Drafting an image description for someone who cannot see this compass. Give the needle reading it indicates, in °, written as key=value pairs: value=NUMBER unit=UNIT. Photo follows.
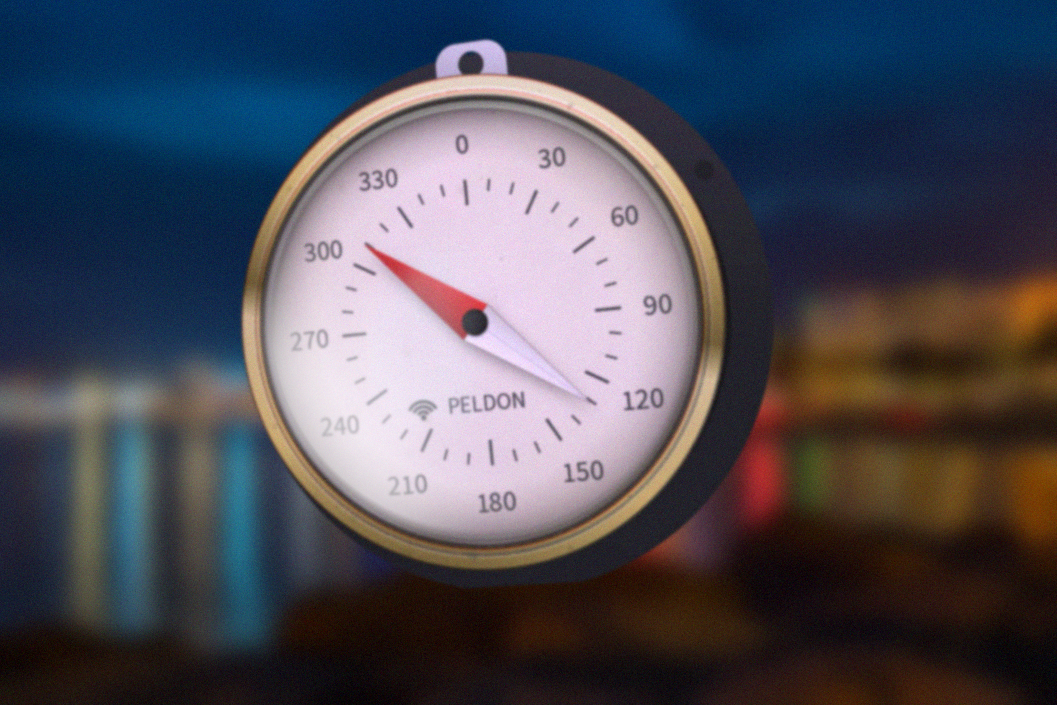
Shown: value=310 unit=°
